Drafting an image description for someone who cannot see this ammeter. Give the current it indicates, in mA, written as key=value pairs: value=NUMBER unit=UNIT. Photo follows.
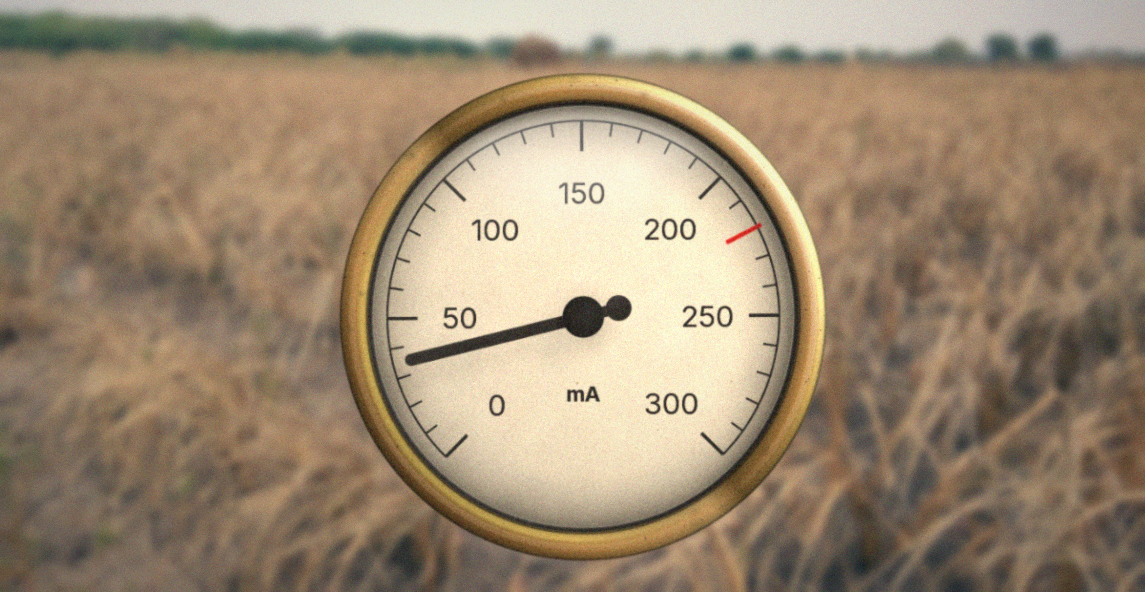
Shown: value=35 unit=mA
